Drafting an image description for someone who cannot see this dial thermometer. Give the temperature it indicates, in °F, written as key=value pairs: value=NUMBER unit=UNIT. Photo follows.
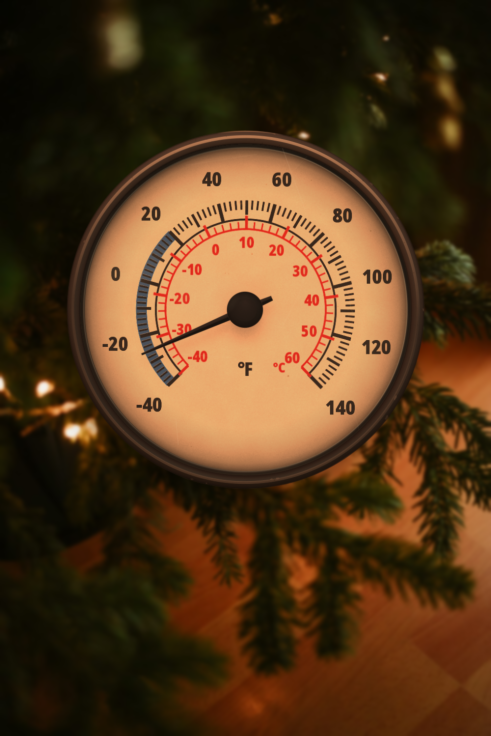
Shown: value=-26 unit=°F
